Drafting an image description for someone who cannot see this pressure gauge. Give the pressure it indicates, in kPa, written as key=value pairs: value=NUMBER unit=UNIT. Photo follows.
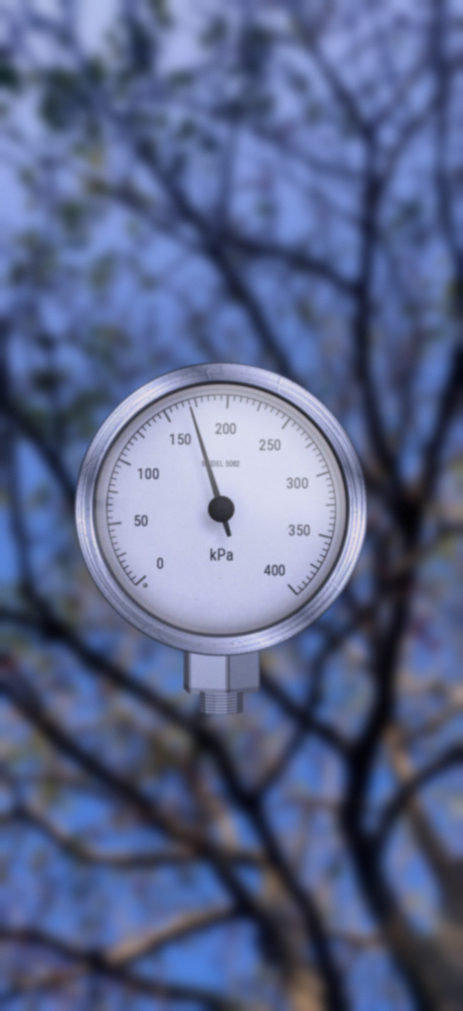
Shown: value=170 unit=kPa
